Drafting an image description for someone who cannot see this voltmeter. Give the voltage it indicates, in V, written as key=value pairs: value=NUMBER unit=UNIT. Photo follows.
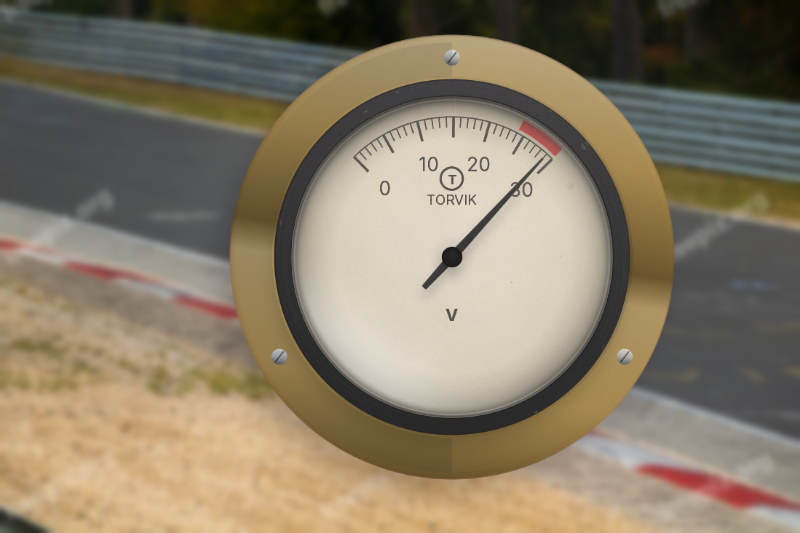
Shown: value=29 unit=V
